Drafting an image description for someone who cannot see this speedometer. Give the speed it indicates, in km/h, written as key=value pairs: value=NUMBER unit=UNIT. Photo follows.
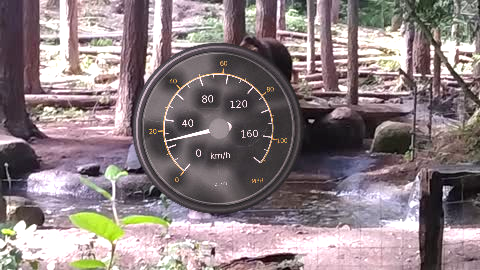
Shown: value=25 unit=km/h
